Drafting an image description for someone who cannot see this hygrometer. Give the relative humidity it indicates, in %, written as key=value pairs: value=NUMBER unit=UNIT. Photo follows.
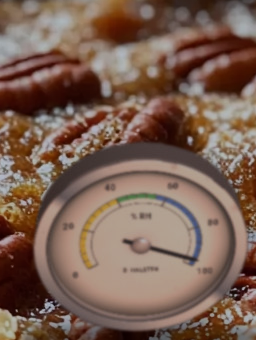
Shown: value=96 unit=%
